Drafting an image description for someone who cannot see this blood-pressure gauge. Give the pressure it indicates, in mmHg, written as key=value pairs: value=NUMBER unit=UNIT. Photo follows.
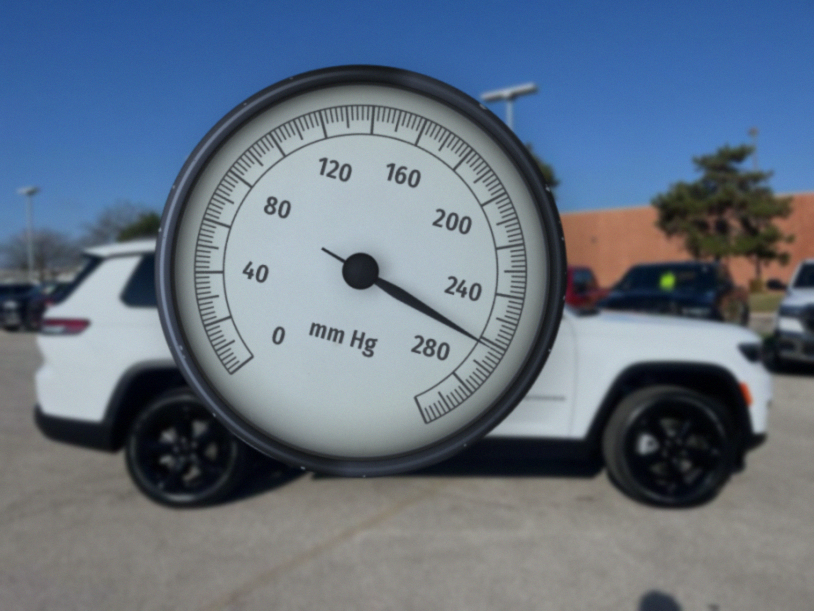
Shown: value=262 unit=mmHg
